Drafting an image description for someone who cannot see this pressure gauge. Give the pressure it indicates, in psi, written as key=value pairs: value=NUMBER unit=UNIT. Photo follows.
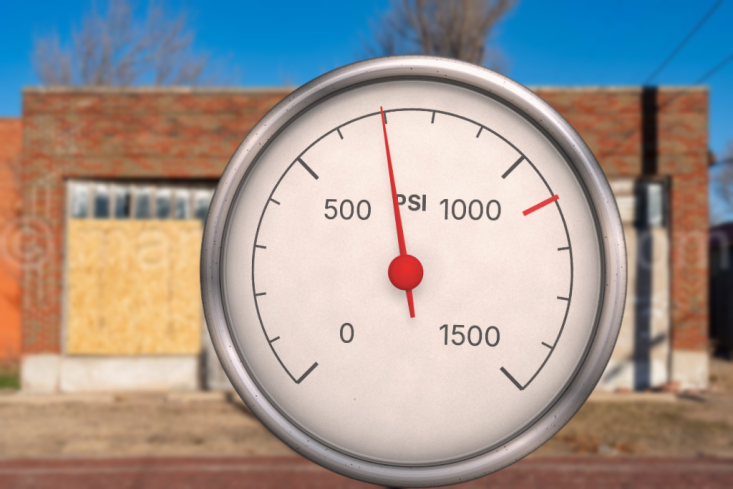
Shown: value=700 unit=psi
